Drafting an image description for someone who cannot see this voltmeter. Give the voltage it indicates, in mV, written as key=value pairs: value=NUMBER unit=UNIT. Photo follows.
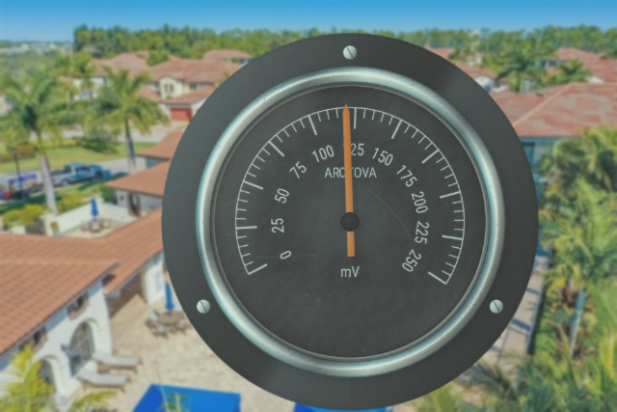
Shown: value=120 unit=mV
